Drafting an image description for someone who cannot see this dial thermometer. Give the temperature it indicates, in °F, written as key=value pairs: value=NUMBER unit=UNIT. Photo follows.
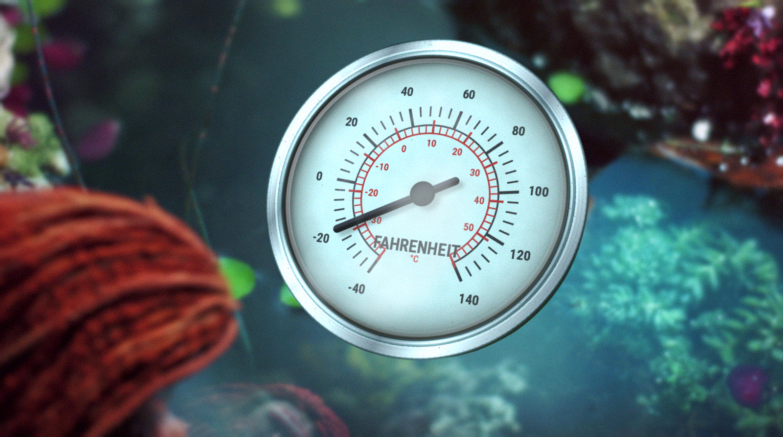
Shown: value=-20 unit=°F
